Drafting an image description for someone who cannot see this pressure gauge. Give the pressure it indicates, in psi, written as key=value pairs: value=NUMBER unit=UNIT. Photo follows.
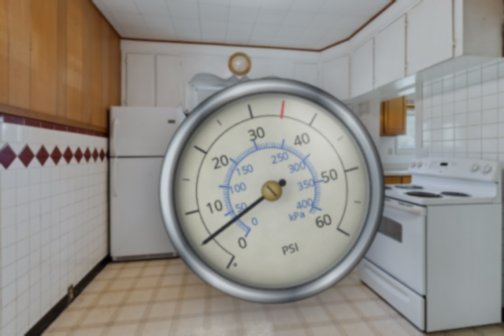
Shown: value=5 unit=psi
